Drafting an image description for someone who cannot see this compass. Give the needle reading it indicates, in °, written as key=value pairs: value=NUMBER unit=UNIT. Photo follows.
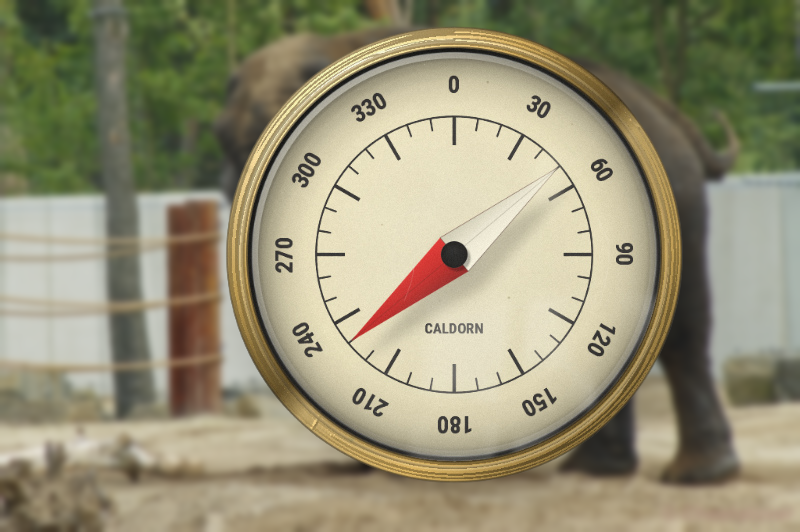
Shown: value=230 unit=°
